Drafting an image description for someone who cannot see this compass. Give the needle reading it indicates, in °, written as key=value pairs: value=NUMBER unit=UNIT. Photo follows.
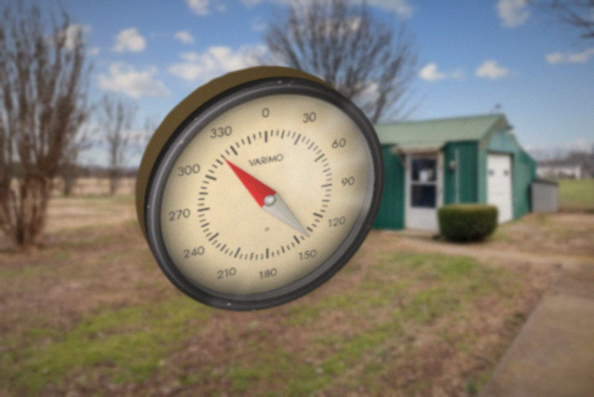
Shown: value=320 unit=°
